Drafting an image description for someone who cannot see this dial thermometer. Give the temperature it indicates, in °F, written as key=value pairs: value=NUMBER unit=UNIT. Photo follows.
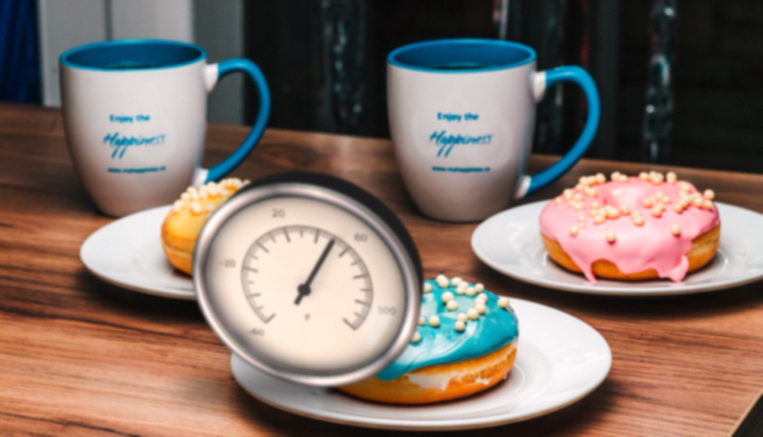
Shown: value=50 unit=°F
